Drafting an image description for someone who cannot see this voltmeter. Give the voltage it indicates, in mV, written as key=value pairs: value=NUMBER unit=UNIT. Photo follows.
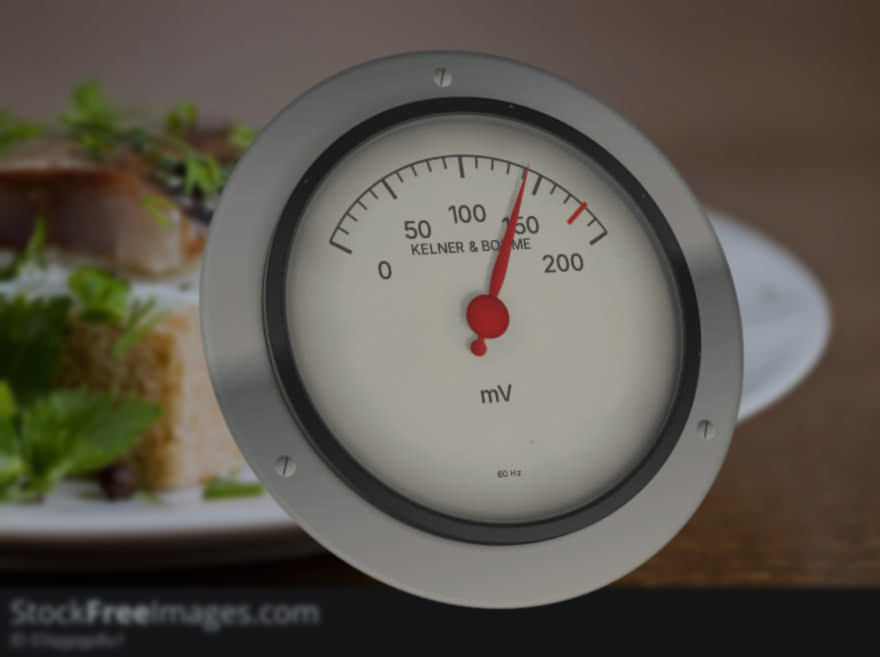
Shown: value=140 unit=mV
